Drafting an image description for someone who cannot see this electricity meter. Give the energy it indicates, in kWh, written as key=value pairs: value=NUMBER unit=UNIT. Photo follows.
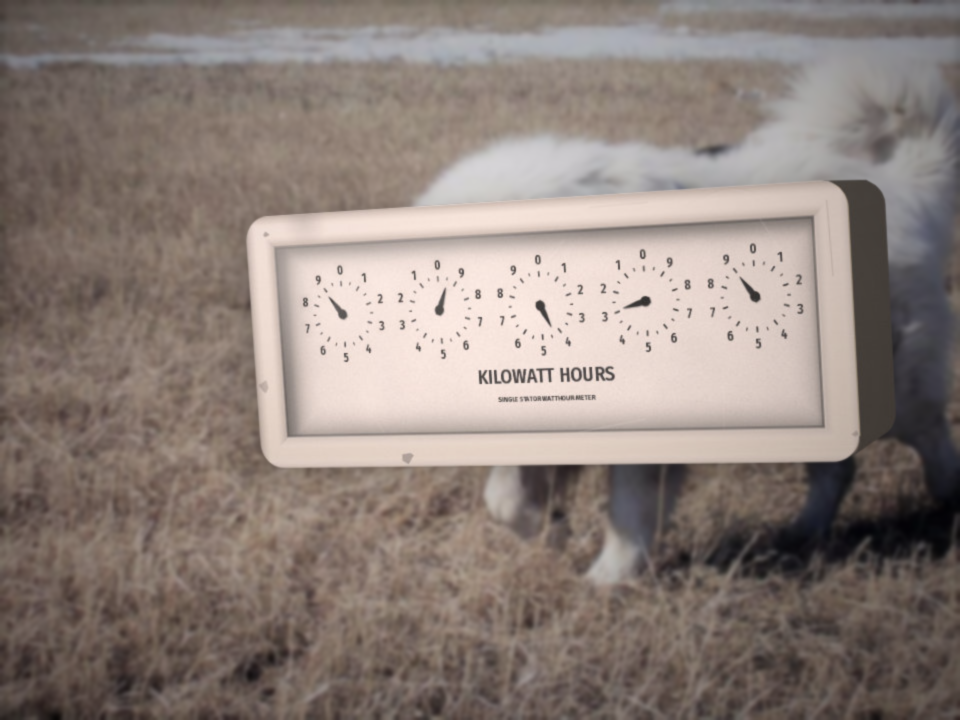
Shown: value=89429 unit=kWh
